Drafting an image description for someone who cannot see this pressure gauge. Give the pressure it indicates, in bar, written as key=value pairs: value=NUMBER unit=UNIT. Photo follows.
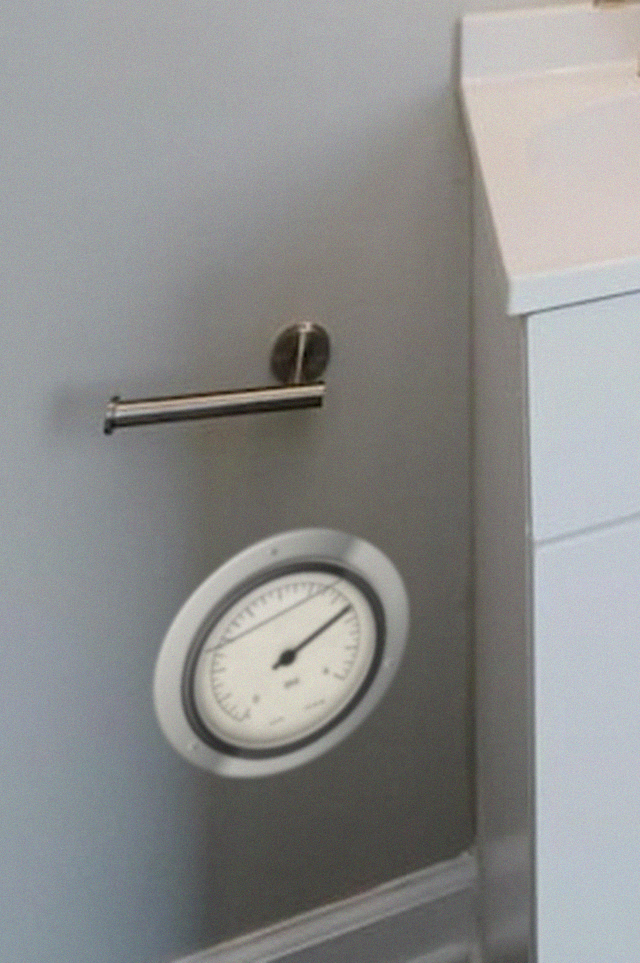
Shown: value=3 unit=bar
